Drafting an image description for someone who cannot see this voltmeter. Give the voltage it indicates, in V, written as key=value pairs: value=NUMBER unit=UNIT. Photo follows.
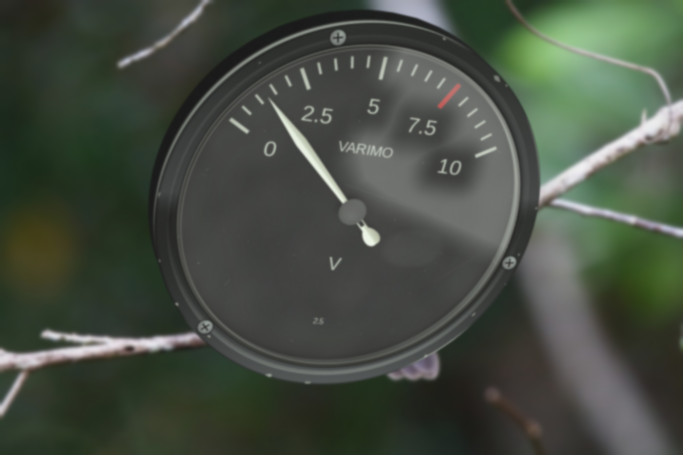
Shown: value=1.25 unit=V
